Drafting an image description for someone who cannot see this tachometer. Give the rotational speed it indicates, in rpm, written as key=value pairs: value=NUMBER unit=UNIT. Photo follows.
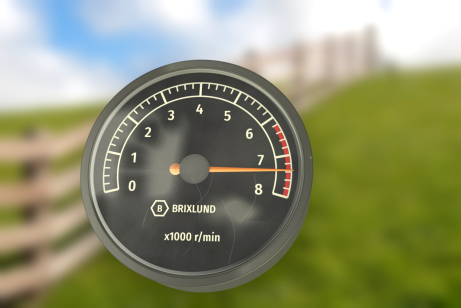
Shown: value=7400 unit=rpm
